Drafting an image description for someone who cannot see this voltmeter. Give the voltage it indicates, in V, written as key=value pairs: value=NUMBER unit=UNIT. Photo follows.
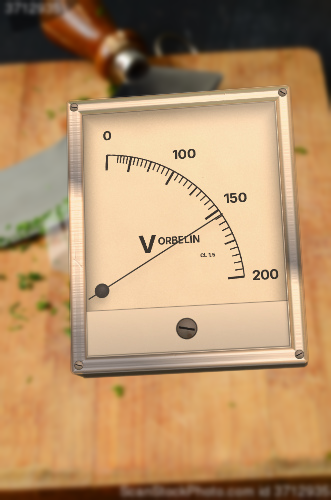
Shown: value=155 unit=V
